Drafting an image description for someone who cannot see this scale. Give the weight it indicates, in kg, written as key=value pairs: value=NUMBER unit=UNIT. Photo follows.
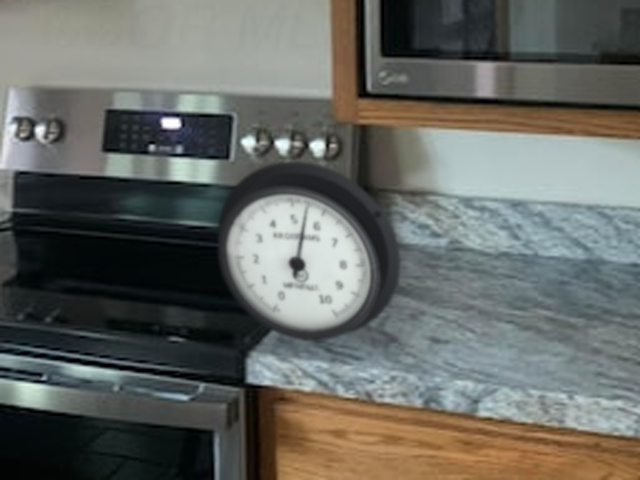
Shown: value=5.5 unit=kg
